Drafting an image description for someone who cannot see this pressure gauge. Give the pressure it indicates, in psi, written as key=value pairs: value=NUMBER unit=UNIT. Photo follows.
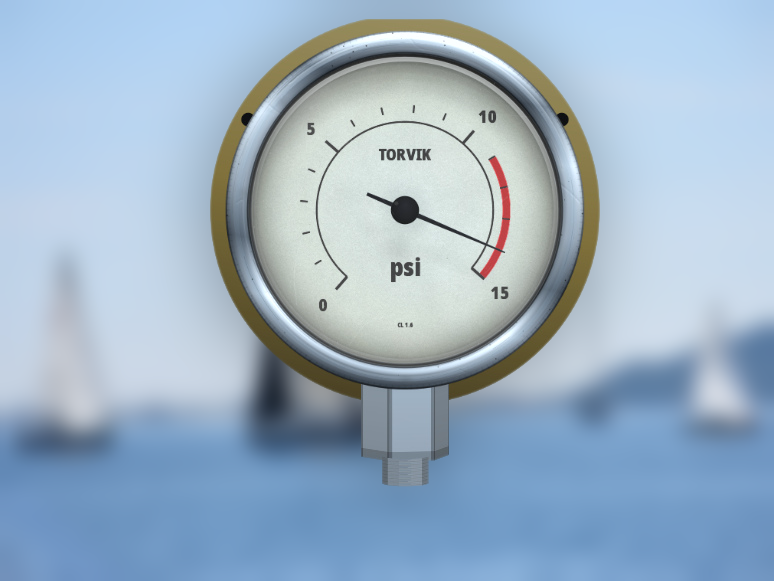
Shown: value=14 unit=psi
